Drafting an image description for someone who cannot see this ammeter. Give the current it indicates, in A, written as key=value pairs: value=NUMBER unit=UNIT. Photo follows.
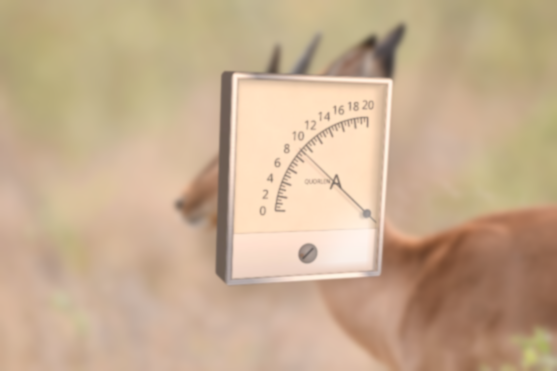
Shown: value=9 unit=A
